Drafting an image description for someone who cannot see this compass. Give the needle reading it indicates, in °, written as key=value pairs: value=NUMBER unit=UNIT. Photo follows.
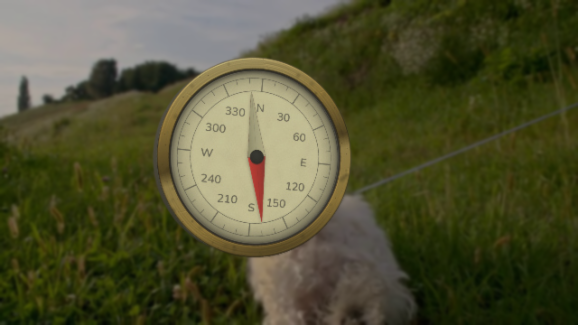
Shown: value=170 unit=°
